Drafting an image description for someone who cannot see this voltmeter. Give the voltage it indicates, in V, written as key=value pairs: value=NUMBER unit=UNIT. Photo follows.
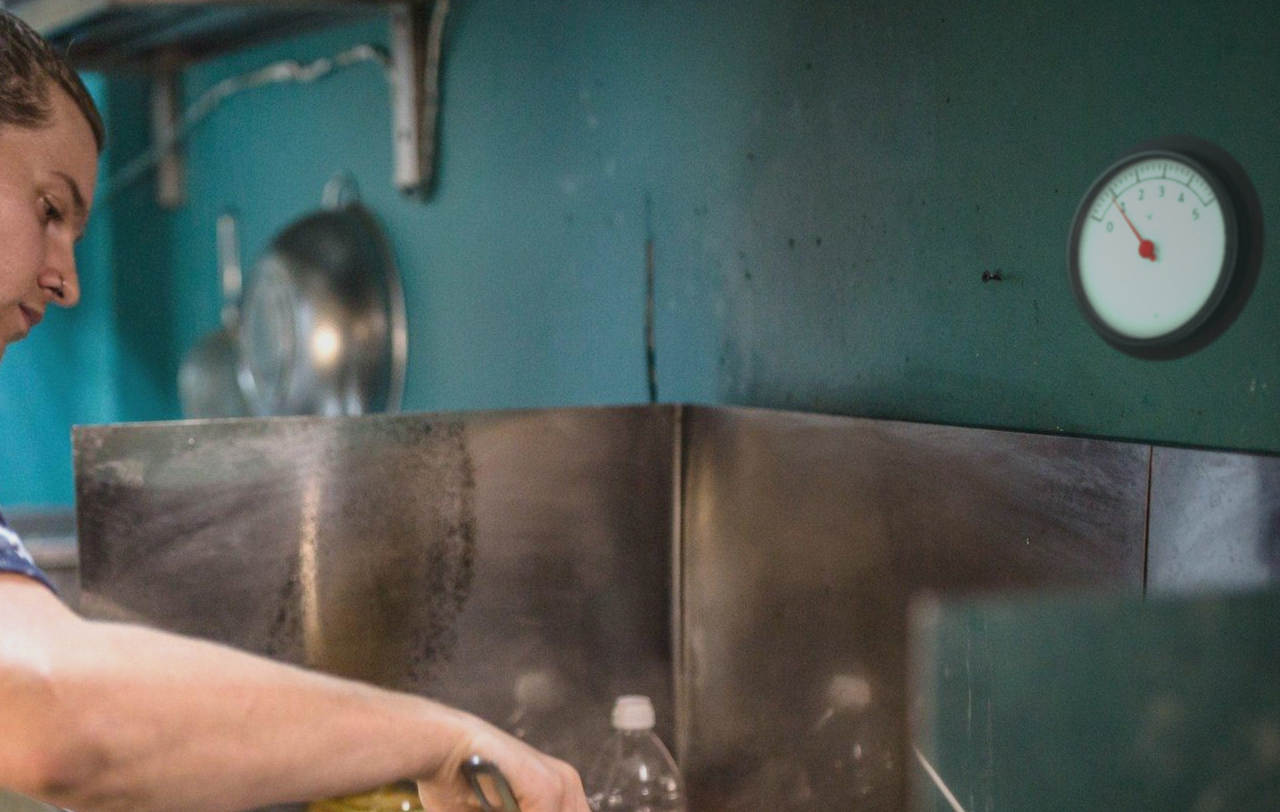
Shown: value=1 unit=V
